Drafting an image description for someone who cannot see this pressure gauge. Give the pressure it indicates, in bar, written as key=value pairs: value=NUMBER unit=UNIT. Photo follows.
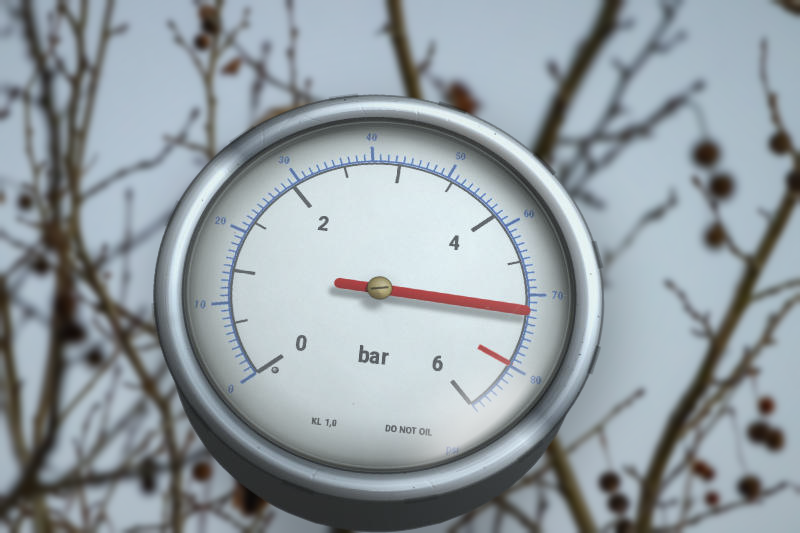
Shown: value=5 unit=bar
